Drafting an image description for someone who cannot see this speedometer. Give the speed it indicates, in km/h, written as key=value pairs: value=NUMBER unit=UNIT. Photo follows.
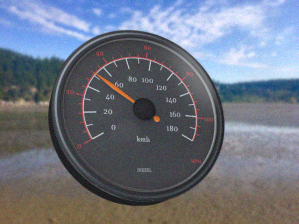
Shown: value=50 unit=km/h
